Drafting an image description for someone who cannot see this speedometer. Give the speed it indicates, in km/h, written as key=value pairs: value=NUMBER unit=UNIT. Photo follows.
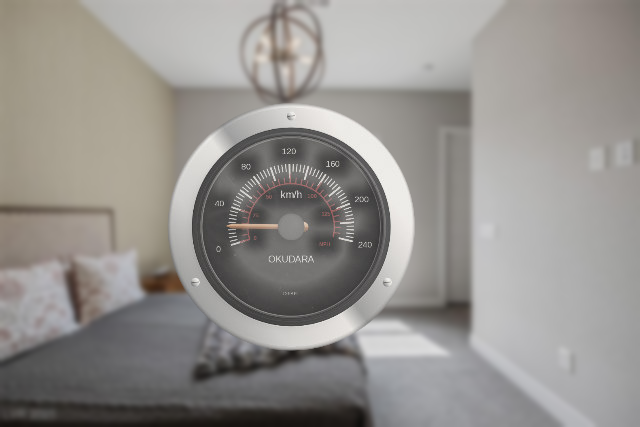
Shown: value=20 unit=km/h
